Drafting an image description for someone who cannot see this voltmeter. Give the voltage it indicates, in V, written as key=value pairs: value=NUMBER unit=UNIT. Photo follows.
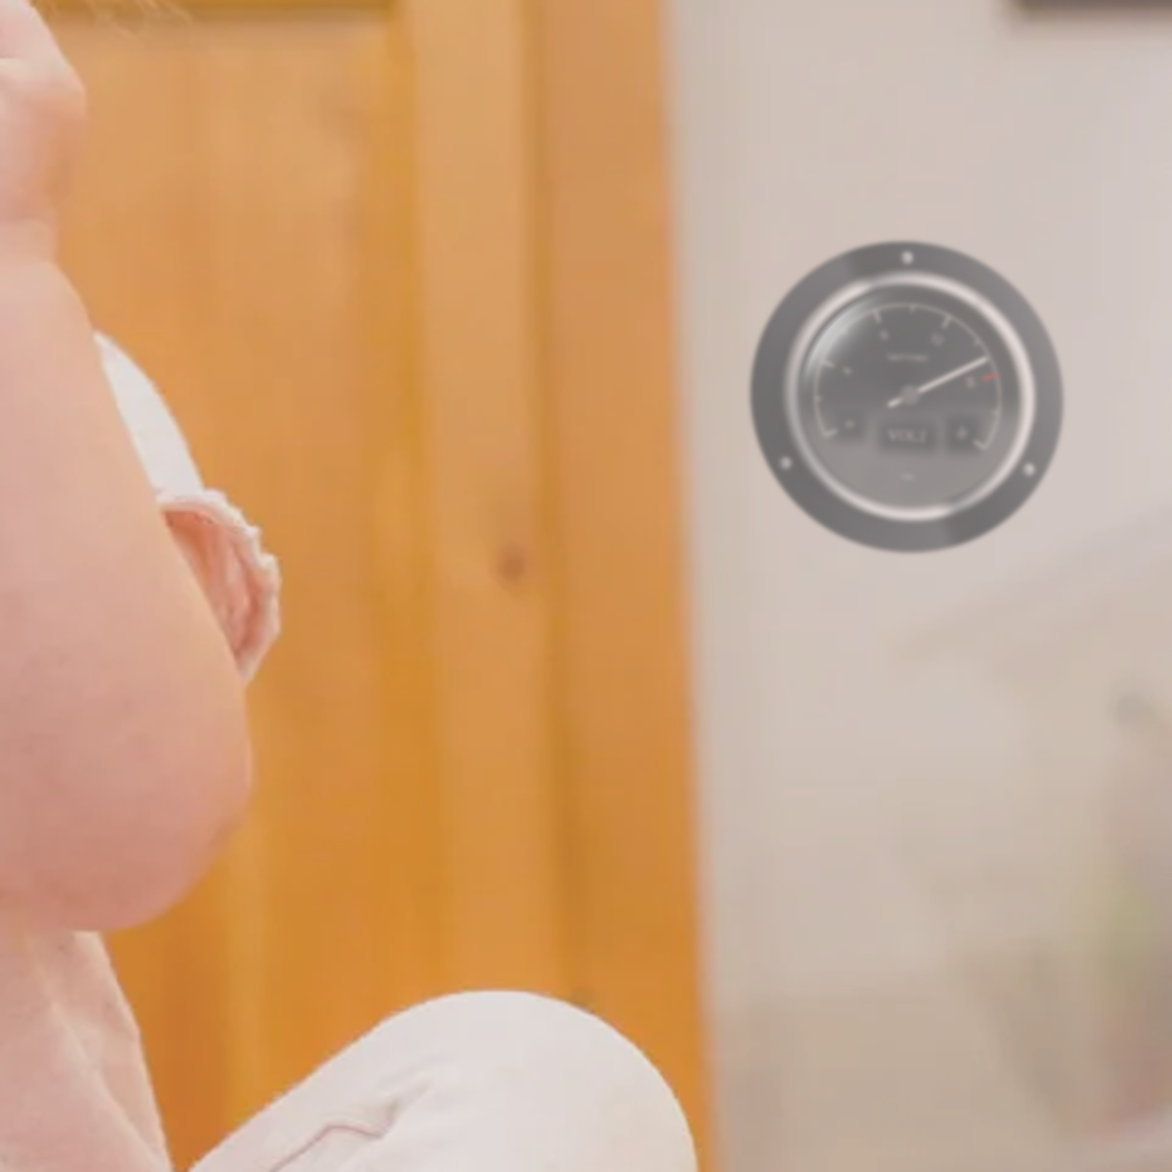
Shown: value=15 unit=V
